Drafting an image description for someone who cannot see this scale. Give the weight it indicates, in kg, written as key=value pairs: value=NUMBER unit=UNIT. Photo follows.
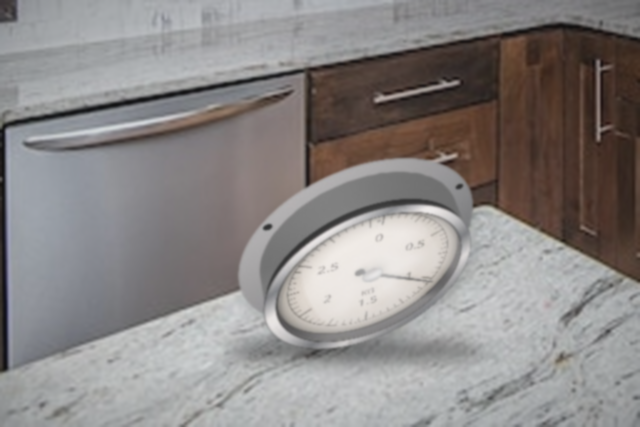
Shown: value=1 unit=kg
